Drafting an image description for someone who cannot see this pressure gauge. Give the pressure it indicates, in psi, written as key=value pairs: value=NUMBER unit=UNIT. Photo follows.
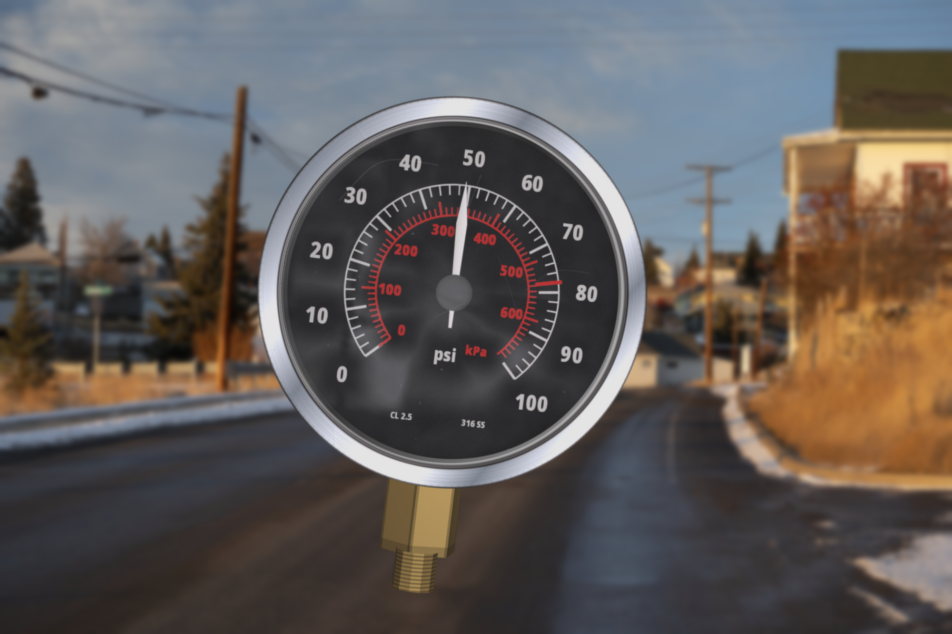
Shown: value=49 unit=psi
